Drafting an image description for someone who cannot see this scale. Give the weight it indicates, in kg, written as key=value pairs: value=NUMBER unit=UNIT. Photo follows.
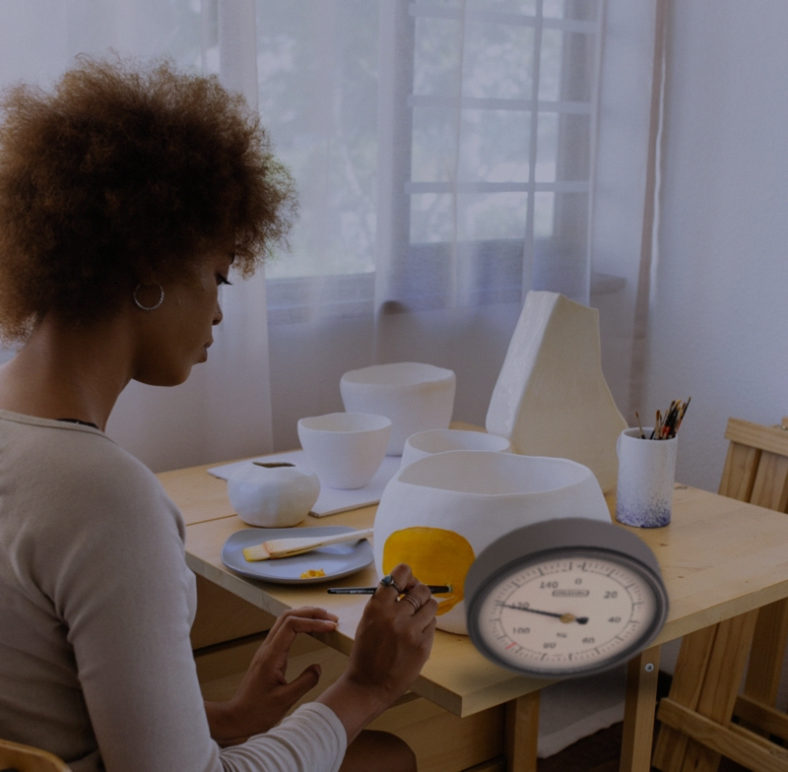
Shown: value=120 unit=kg
